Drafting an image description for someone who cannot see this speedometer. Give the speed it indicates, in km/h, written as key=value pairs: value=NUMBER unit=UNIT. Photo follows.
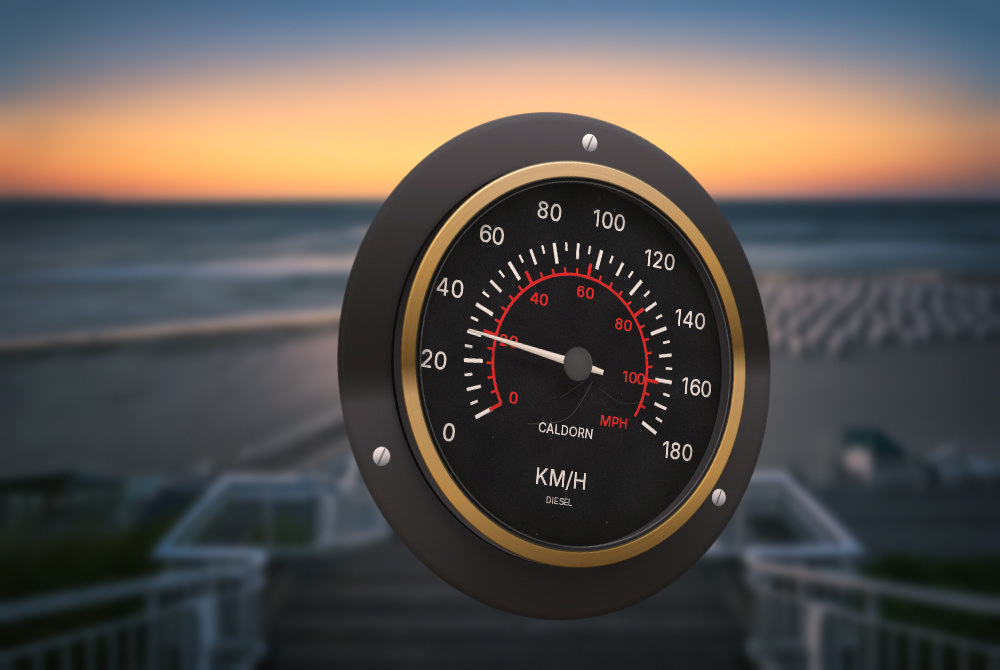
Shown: value=30 unit=km/h
